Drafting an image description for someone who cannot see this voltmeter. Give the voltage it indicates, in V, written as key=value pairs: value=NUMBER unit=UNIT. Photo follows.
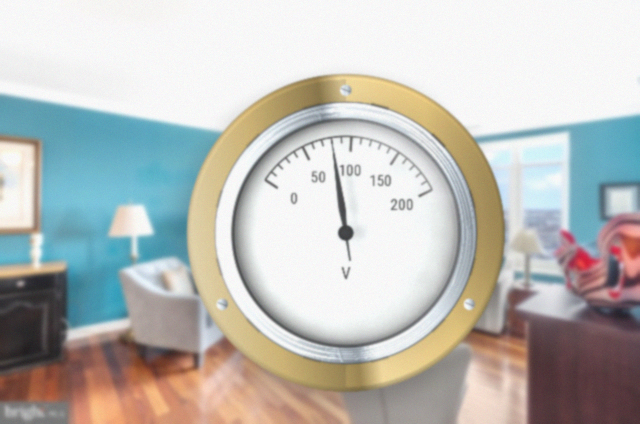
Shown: value=80 unit=V
